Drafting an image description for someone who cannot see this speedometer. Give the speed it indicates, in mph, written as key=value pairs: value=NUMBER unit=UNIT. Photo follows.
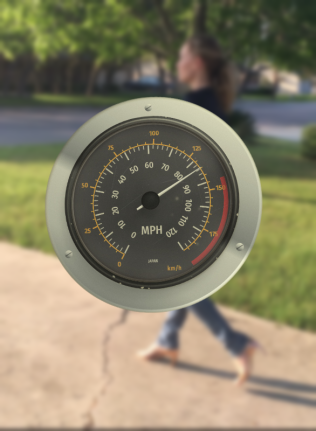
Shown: value=84 unit=mph
